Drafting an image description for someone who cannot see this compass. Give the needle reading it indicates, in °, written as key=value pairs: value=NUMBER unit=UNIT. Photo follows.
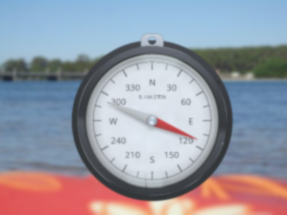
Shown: value=112.5 unit=°
